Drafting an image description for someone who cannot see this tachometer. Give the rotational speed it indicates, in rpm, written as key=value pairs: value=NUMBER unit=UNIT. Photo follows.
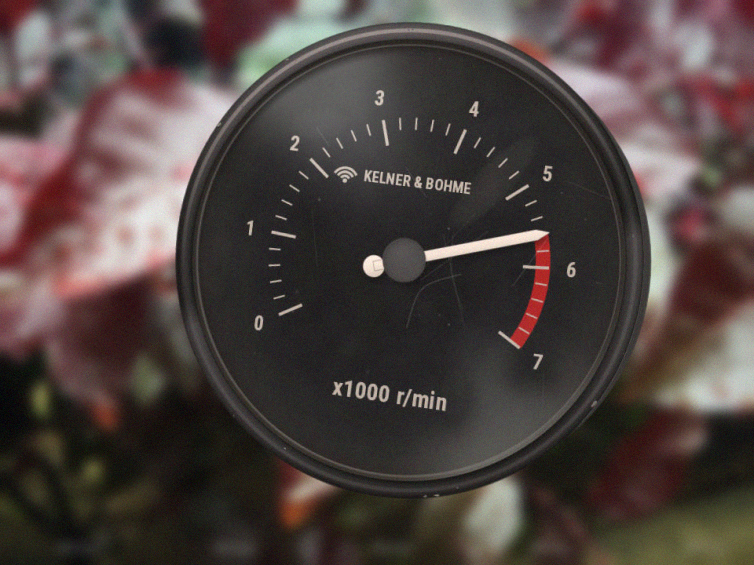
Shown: value=5600 unit=rpm
